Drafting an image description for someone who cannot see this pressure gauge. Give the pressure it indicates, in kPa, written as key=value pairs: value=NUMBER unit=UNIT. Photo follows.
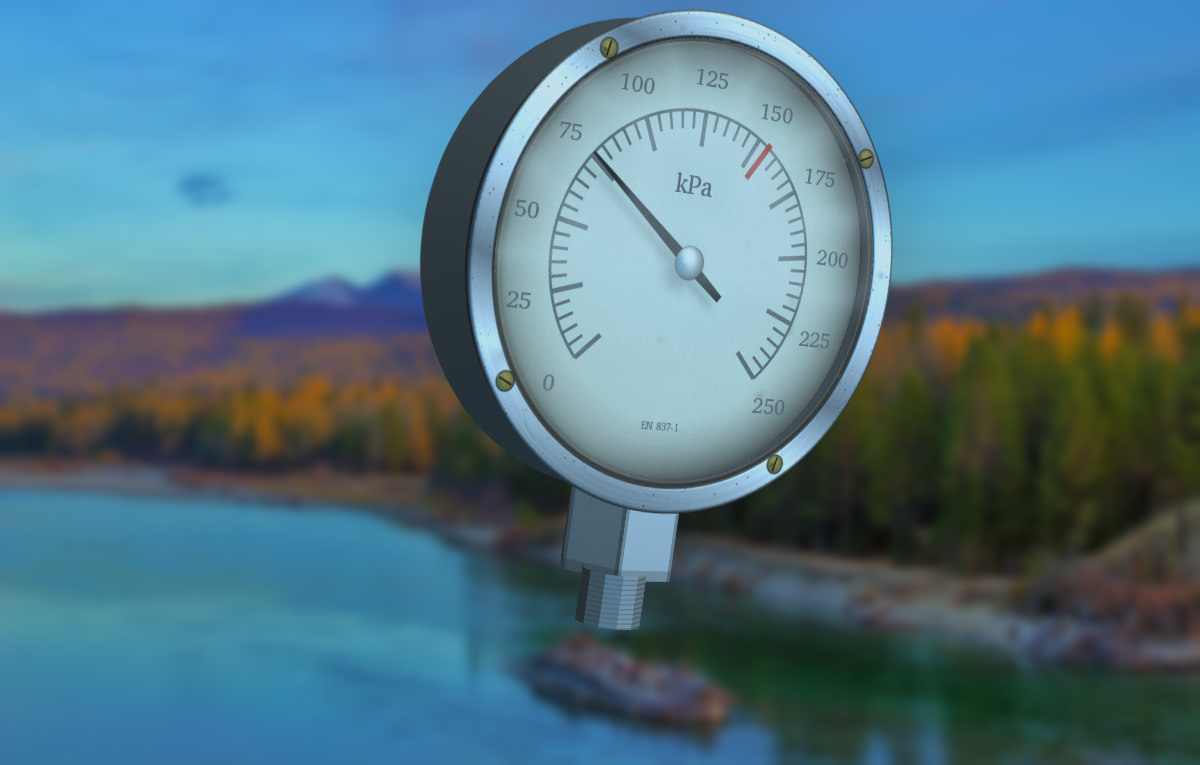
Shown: value=75 unit=kPa
